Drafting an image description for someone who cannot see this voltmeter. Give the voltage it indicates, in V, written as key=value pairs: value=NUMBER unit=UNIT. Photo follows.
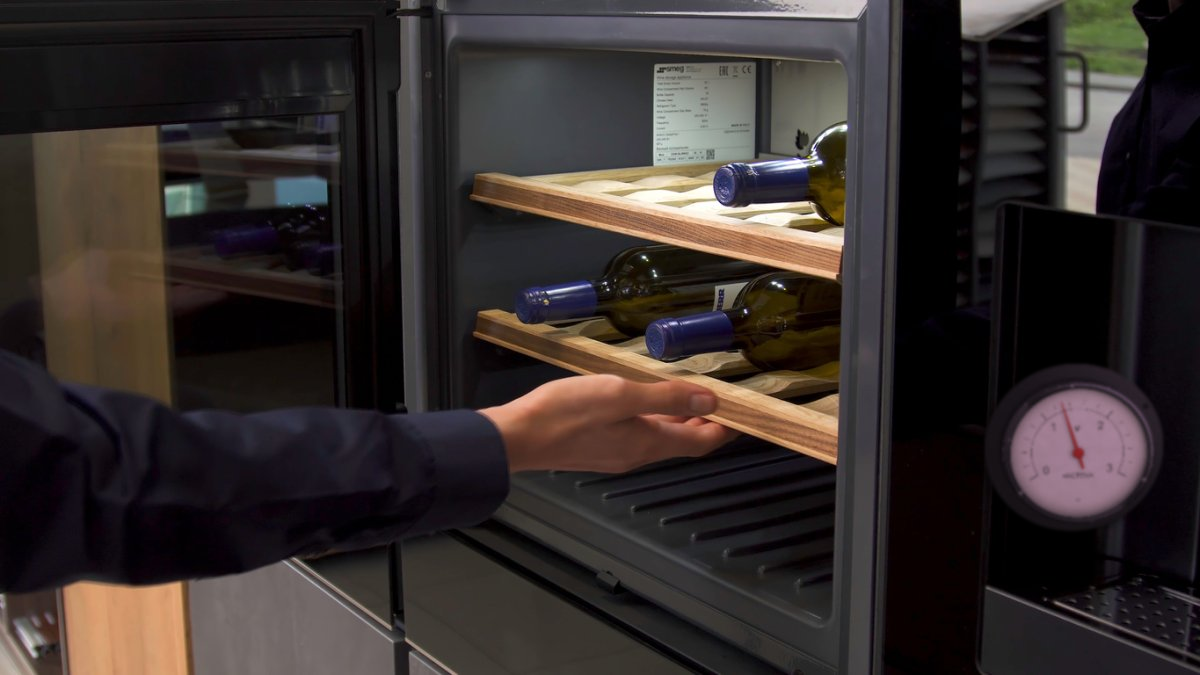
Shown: value=1.3 unit=V
